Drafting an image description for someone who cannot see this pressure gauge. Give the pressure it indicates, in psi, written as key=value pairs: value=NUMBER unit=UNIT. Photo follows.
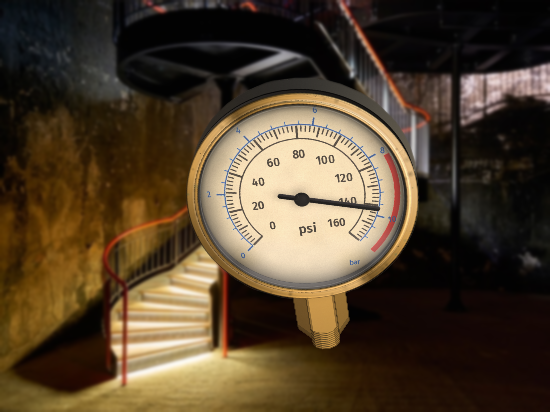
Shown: value=140 unit=psi
